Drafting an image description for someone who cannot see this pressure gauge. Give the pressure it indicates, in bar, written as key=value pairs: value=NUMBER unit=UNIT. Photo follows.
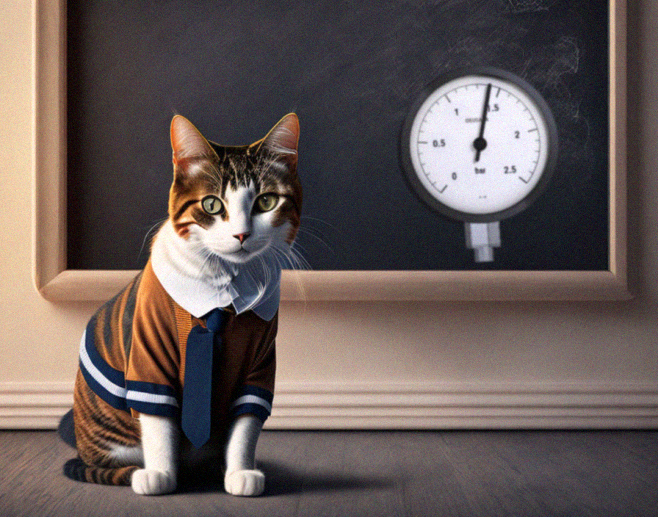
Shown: value=1.4 unit=bar
